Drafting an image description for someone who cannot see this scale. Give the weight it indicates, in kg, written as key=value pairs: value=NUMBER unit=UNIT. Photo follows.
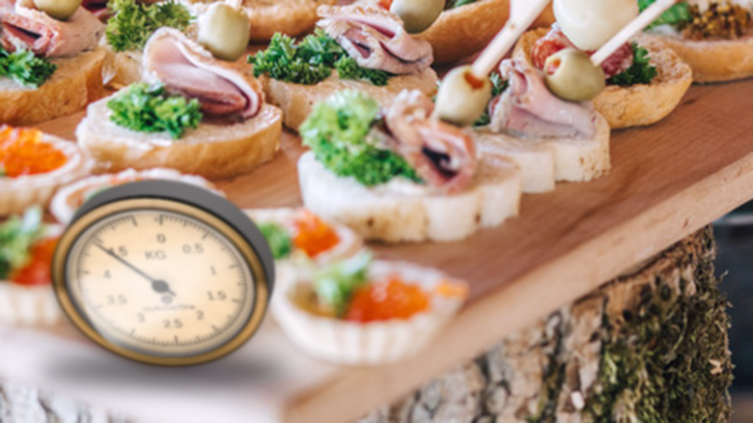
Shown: value=4.5 unit=kg
